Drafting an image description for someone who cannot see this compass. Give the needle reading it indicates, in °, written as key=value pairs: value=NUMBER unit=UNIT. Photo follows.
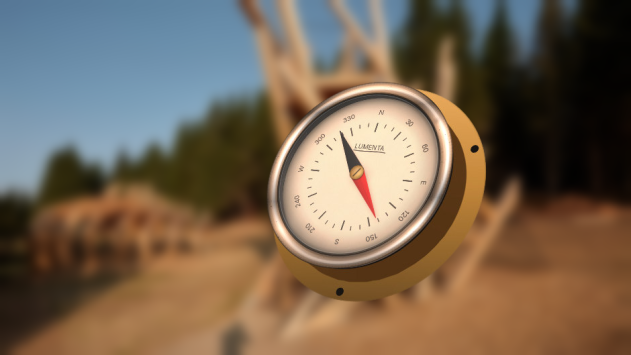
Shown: value=140 unit=°
